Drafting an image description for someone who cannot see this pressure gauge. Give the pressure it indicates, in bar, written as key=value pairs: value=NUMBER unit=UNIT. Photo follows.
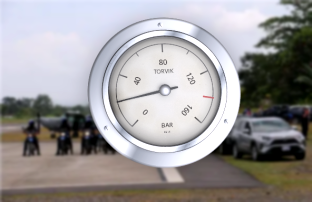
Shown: value=20 unit=bar
